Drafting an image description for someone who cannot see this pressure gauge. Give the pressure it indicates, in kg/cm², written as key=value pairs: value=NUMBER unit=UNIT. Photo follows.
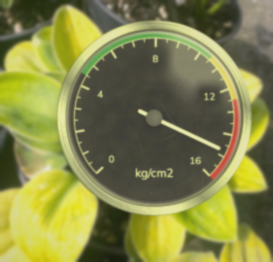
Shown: value=14.75 unit=kg/cm²
